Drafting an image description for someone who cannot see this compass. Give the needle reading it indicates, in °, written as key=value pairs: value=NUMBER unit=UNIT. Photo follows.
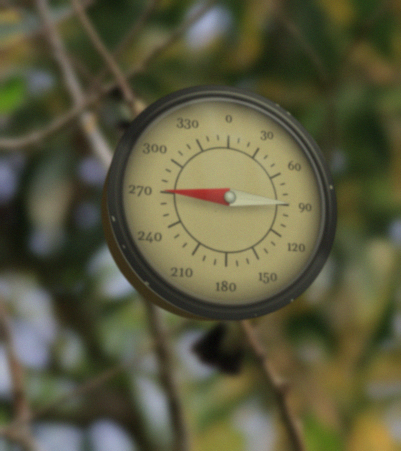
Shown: value=270 unit=°
